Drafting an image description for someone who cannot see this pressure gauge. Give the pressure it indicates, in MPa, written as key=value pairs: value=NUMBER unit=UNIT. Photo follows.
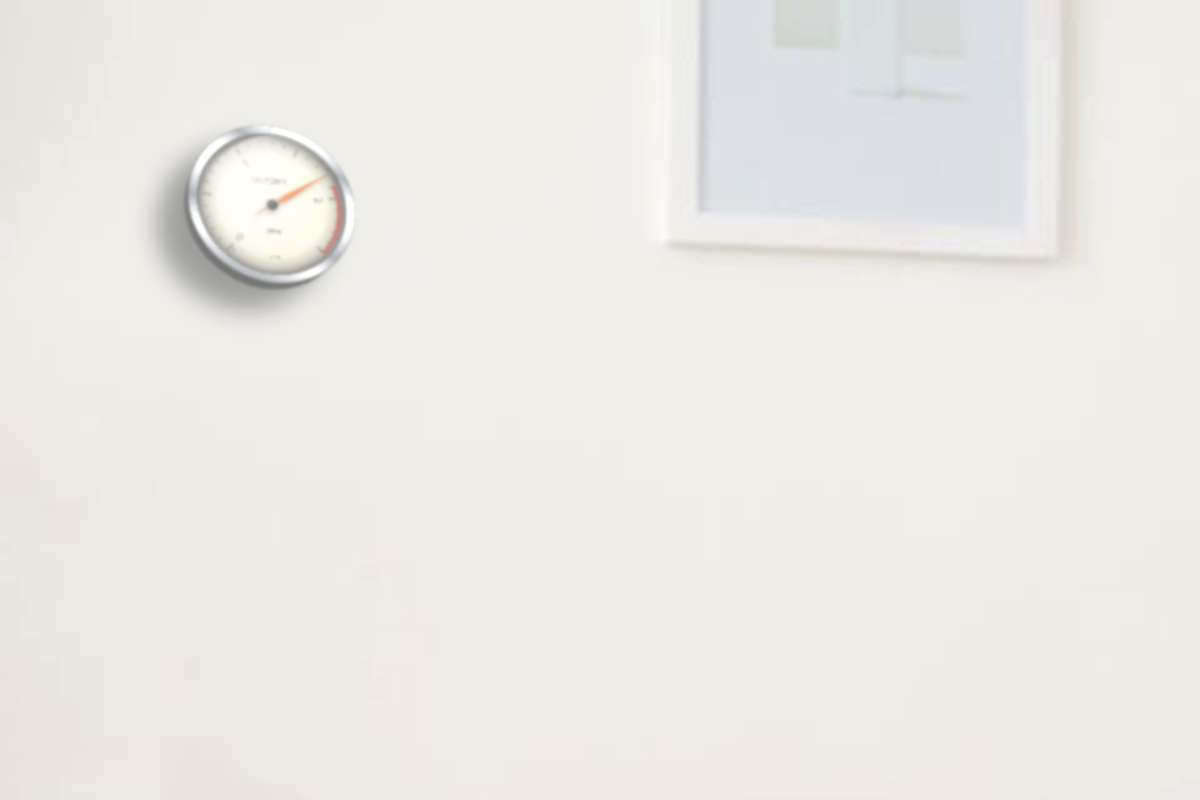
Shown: value=1.8 unit=MPa
